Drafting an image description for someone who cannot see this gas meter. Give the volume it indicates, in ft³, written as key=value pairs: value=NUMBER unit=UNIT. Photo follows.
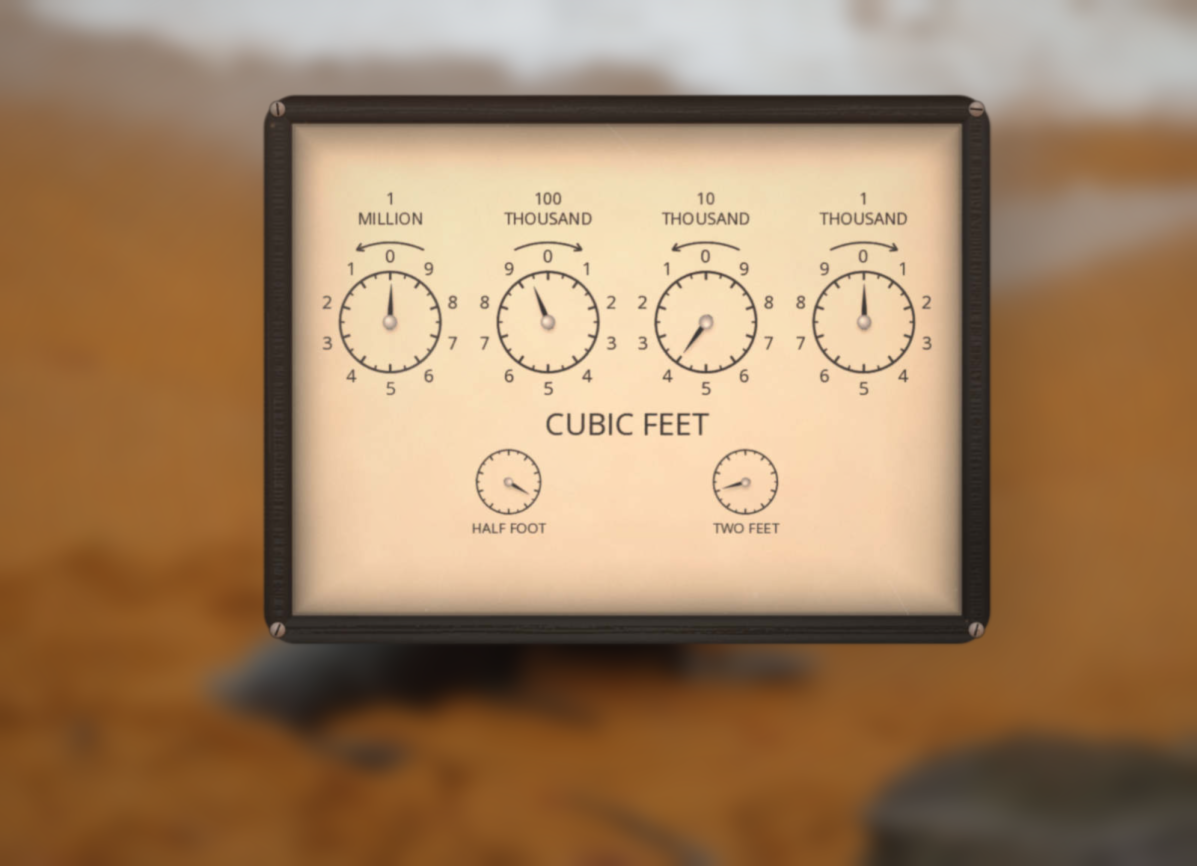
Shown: value=994000 unit=ft³
